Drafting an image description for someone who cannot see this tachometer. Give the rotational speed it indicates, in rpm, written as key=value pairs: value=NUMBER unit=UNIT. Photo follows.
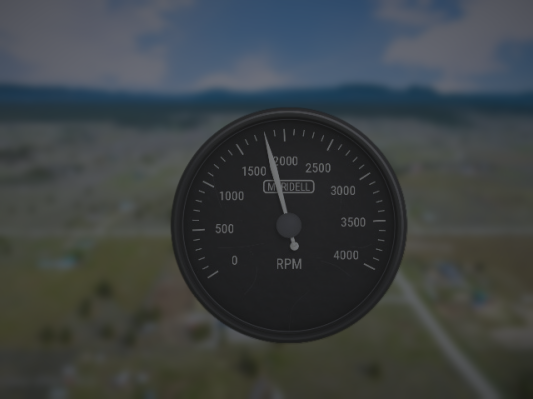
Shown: value=1800 unit=rpm
